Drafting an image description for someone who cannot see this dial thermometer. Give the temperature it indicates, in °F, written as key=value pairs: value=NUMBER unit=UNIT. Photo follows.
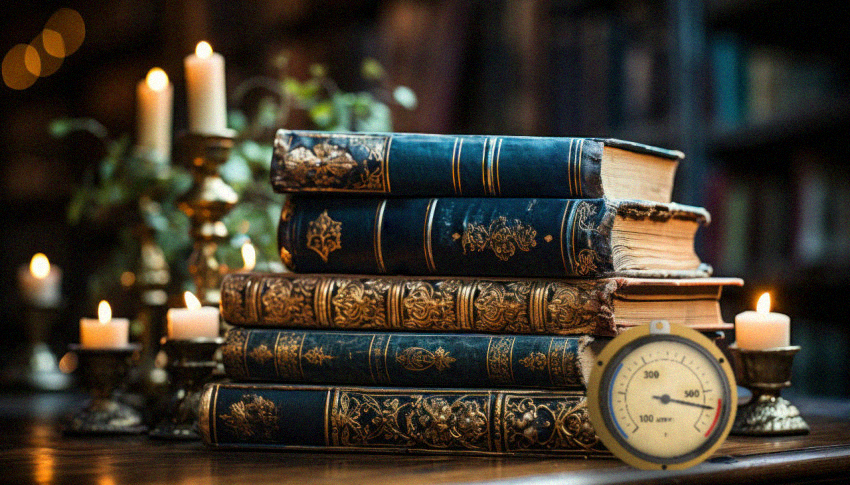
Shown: value=540 unit=°F
